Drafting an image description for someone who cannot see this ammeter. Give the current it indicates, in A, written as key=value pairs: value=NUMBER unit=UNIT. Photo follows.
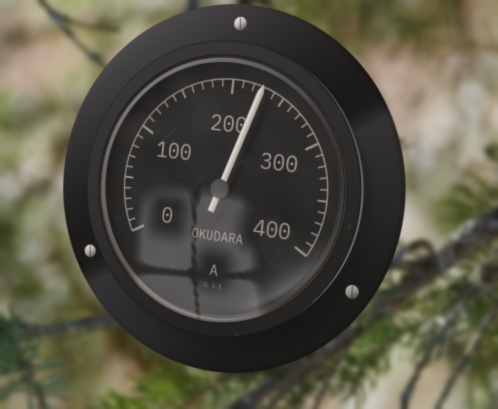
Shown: value=230 unit=A
